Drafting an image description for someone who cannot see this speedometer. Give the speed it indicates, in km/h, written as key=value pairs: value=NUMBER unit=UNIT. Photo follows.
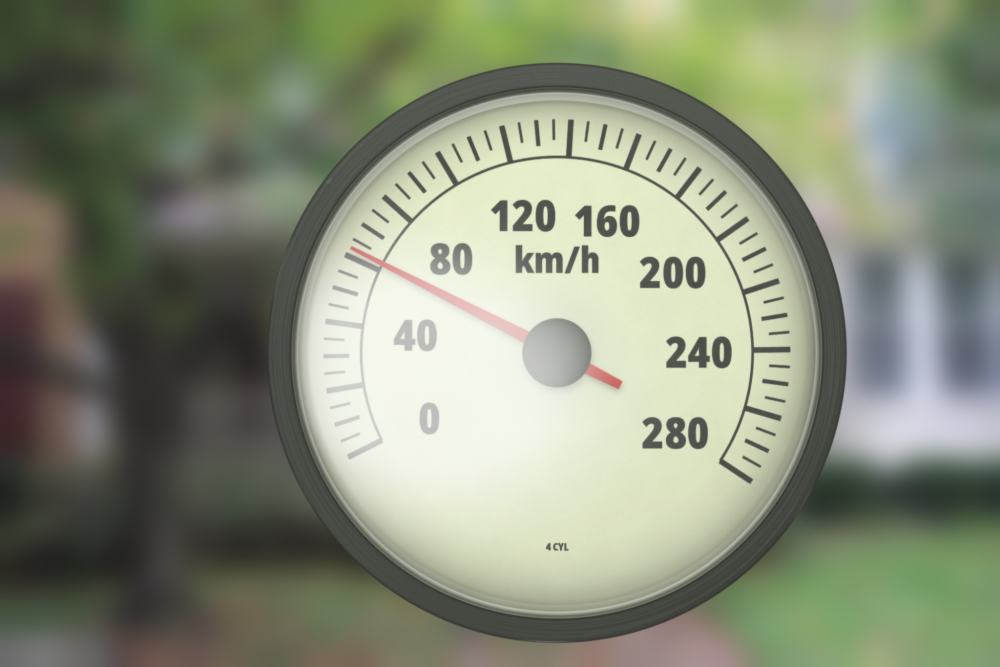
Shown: value=62.5 unit=km/h
